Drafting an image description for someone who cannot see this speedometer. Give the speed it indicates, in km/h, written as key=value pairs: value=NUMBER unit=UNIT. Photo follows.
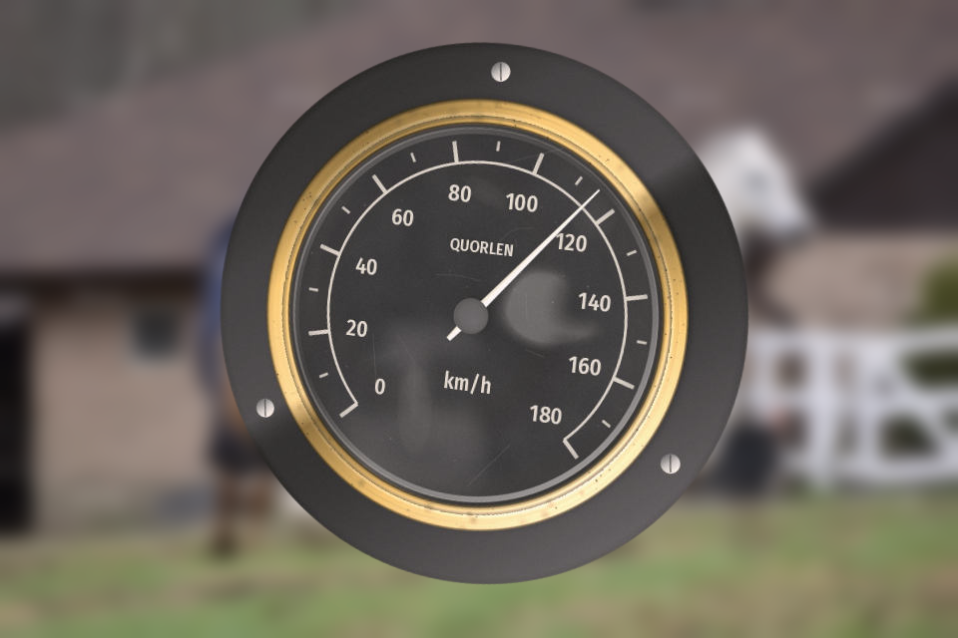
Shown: value=115 unit=km/h
